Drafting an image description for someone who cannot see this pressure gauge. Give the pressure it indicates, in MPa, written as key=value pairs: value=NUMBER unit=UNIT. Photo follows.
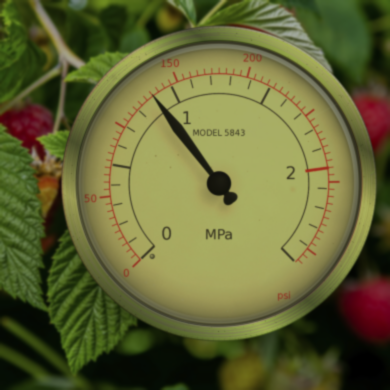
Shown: value=0.9 unit=MPa
